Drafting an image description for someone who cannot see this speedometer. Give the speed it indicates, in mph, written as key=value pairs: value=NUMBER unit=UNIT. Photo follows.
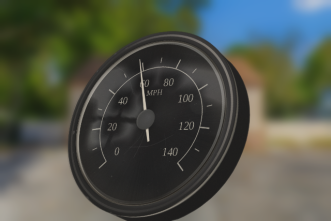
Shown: value=60 unit=mph
